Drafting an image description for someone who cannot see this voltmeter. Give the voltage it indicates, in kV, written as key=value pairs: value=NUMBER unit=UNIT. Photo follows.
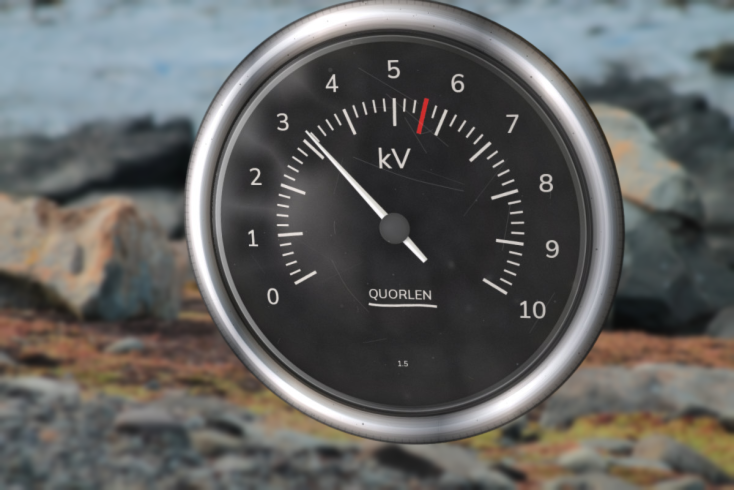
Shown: value=3.2 unit=kV
